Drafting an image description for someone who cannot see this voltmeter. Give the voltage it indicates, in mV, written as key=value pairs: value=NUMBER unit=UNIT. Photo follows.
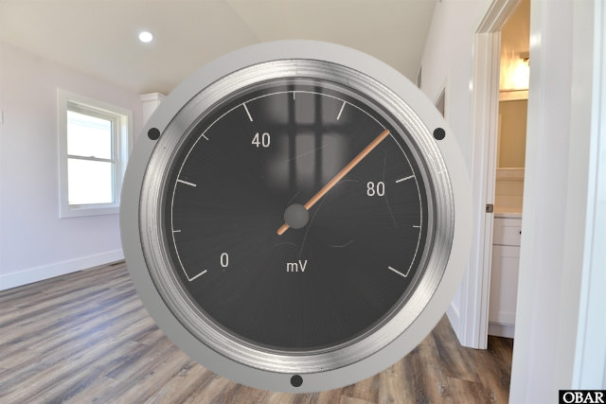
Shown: value=70 unit=mV
